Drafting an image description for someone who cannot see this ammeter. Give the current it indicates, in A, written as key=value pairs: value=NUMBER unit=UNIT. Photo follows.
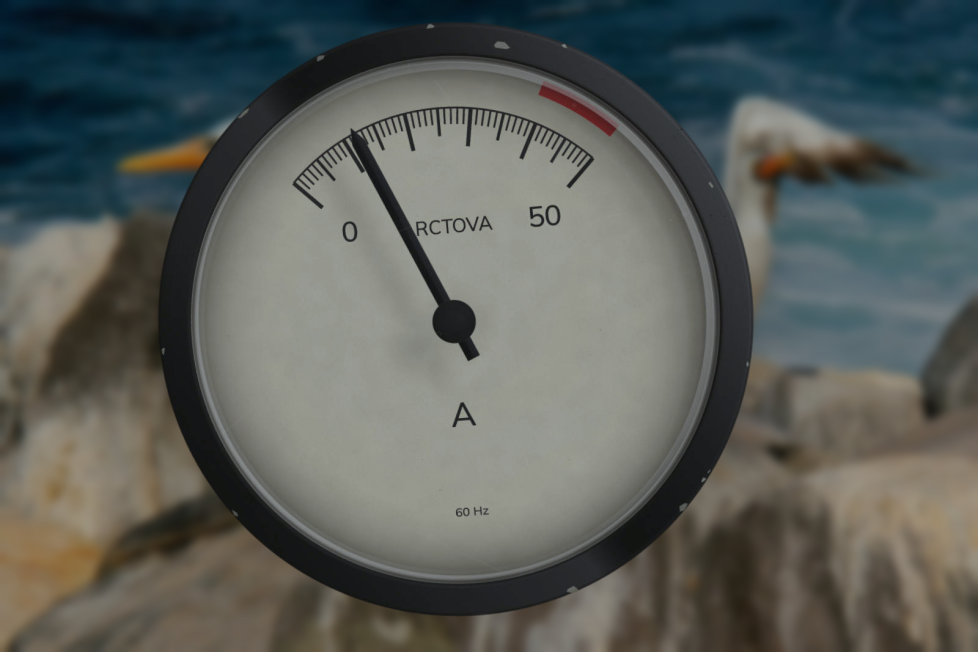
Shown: value=12 unit=A
